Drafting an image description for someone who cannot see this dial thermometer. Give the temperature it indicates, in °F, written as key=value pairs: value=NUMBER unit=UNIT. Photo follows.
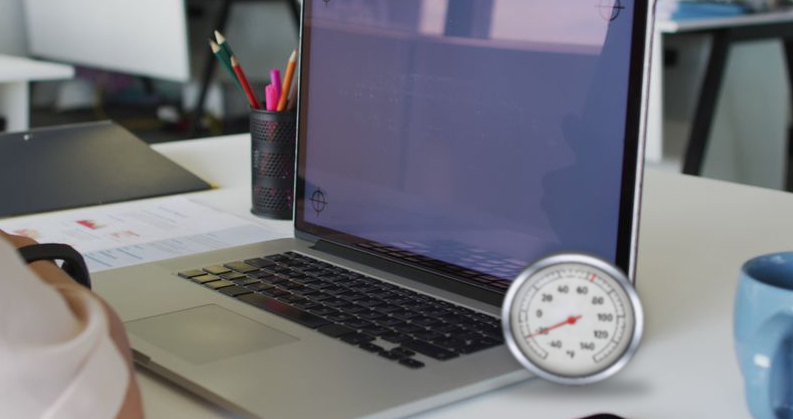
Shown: value=-20 unit=°F
